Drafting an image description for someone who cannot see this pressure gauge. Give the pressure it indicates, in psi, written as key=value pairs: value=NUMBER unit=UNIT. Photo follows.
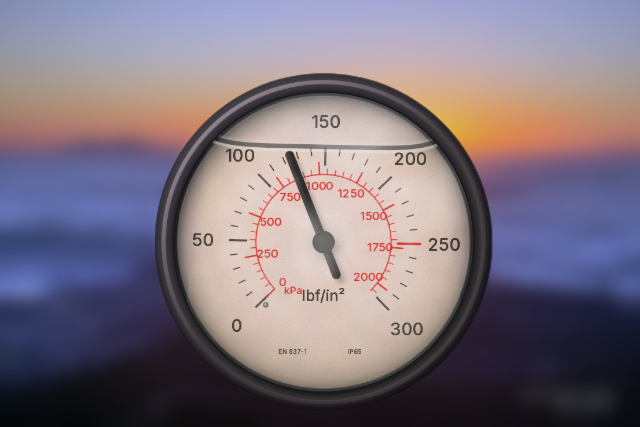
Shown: value=125 unit=psi
